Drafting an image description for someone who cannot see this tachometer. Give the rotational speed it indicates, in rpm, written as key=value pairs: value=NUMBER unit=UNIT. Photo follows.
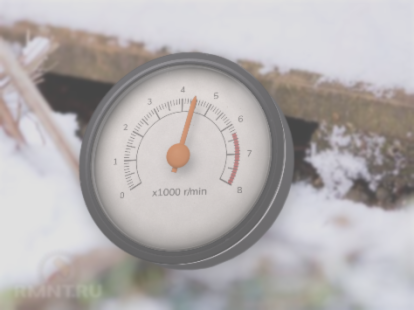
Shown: value=4500 unit=rpm
